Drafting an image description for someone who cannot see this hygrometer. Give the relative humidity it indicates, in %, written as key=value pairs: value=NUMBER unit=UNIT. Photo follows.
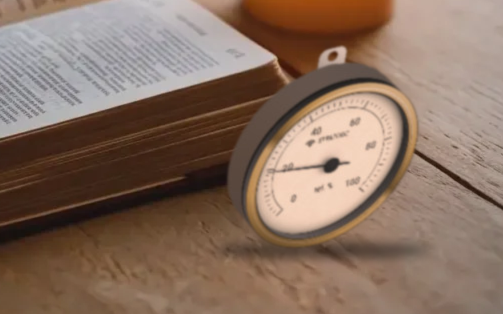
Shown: value=20 unit=%
